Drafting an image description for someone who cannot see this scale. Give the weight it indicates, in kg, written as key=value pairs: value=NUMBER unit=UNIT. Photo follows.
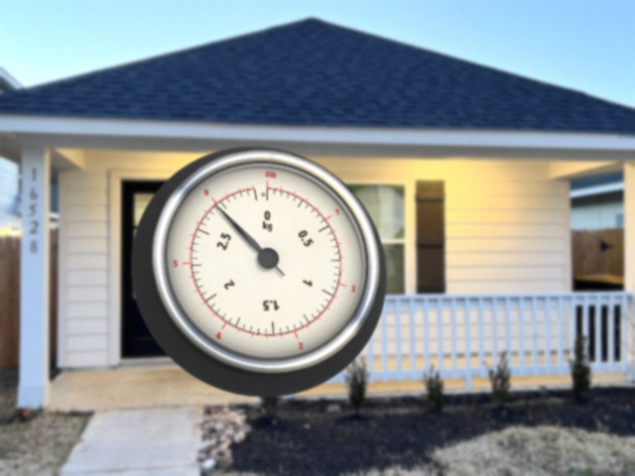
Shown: value=2.7 unit=kg
